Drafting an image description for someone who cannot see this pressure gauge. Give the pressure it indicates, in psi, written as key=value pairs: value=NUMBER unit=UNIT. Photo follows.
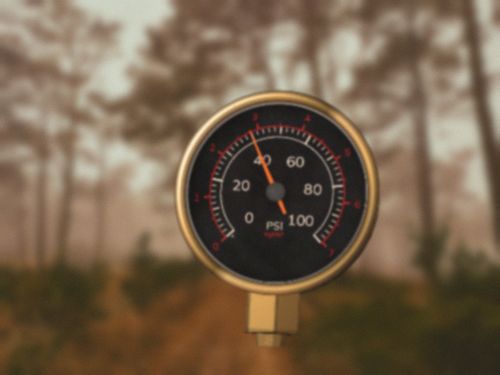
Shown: value=40 unit=psi
